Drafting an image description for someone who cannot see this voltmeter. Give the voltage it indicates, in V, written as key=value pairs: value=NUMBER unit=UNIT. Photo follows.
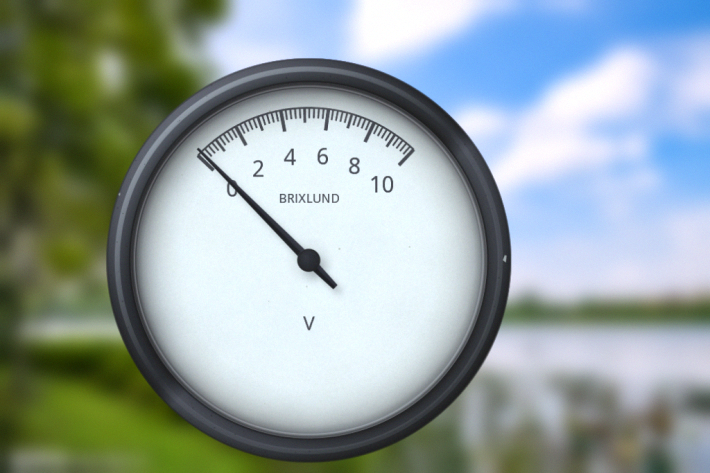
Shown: value=0.2 unit=V
